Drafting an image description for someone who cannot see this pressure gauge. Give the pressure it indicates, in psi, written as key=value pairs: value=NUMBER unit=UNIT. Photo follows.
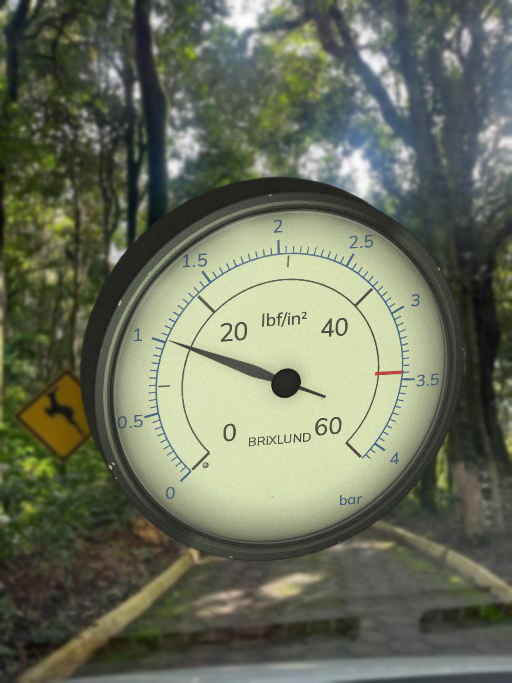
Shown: value=15 unit=psi
